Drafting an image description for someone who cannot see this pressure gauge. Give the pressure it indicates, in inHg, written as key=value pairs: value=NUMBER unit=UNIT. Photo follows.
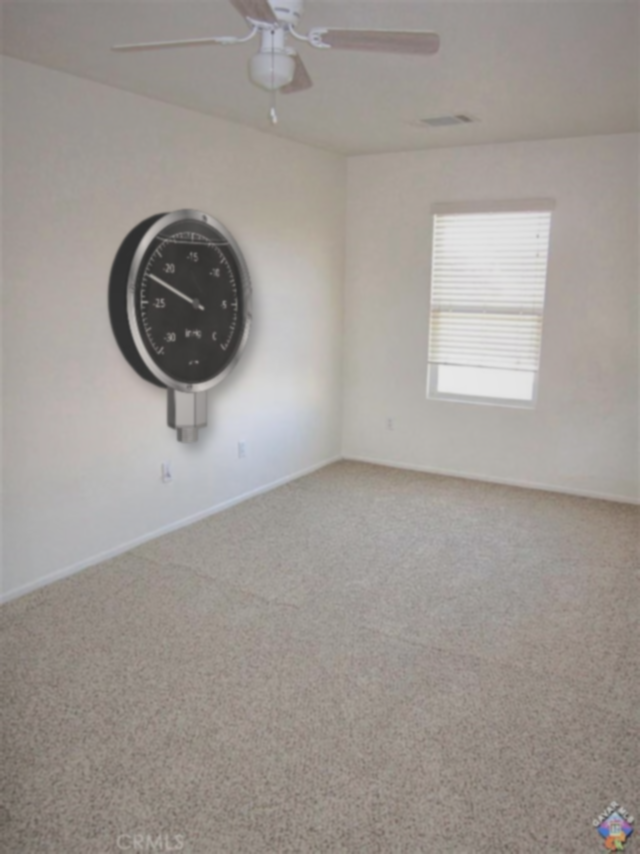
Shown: value=-22.5 unit=inHg
